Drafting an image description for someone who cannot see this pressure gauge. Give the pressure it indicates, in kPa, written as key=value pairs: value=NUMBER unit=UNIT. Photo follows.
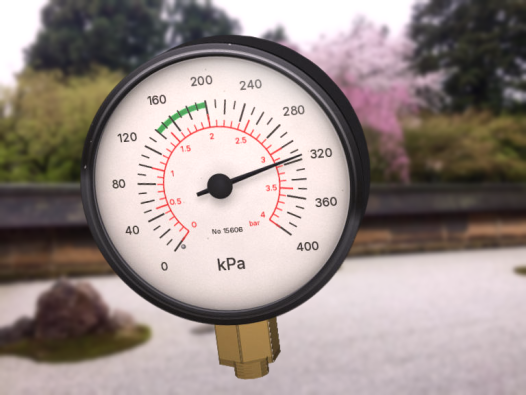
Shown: value=315 unit=kPa
